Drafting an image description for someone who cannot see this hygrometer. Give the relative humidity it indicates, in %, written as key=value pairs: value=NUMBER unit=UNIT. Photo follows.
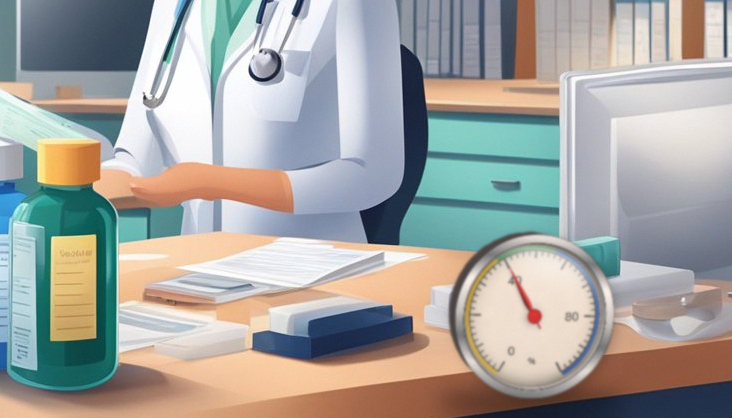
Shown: value=40 unit=%
